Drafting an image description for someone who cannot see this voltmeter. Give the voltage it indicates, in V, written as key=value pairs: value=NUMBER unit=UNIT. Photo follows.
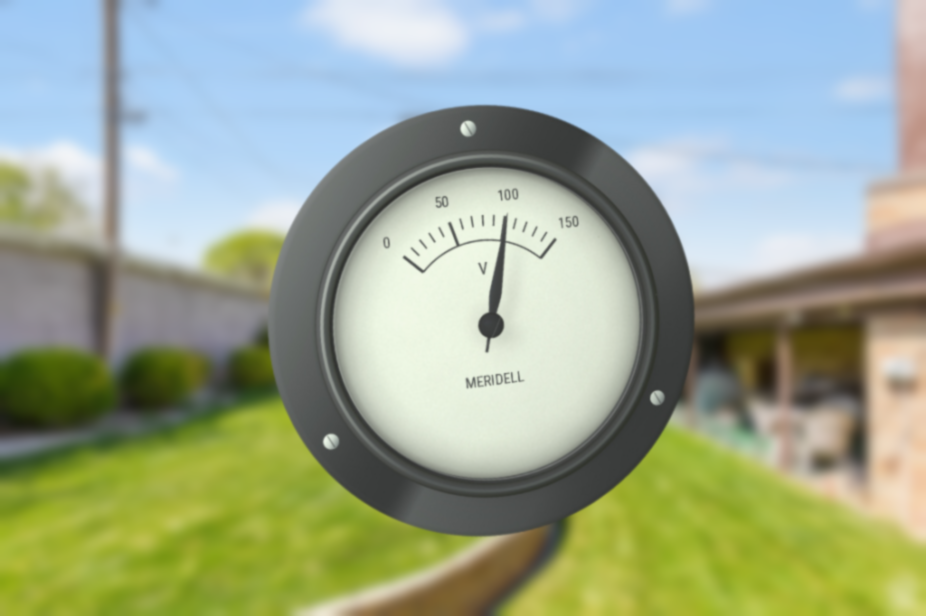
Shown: value=100 unit=V
